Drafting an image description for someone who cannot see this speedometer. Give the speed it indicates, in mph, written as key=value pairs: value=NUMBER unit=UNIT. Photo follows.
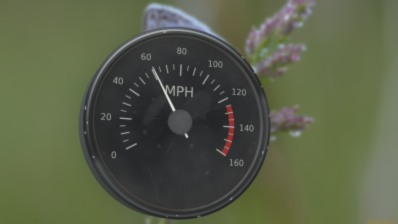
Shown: value=60 unit=mph
